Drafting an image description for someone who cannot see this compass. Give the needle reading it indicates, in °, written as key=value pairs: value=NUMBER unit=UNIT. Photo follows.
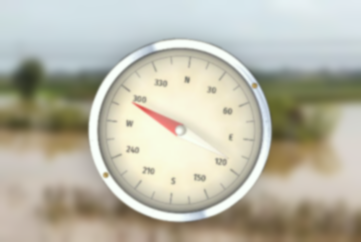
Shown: value=292.5 unit=°
